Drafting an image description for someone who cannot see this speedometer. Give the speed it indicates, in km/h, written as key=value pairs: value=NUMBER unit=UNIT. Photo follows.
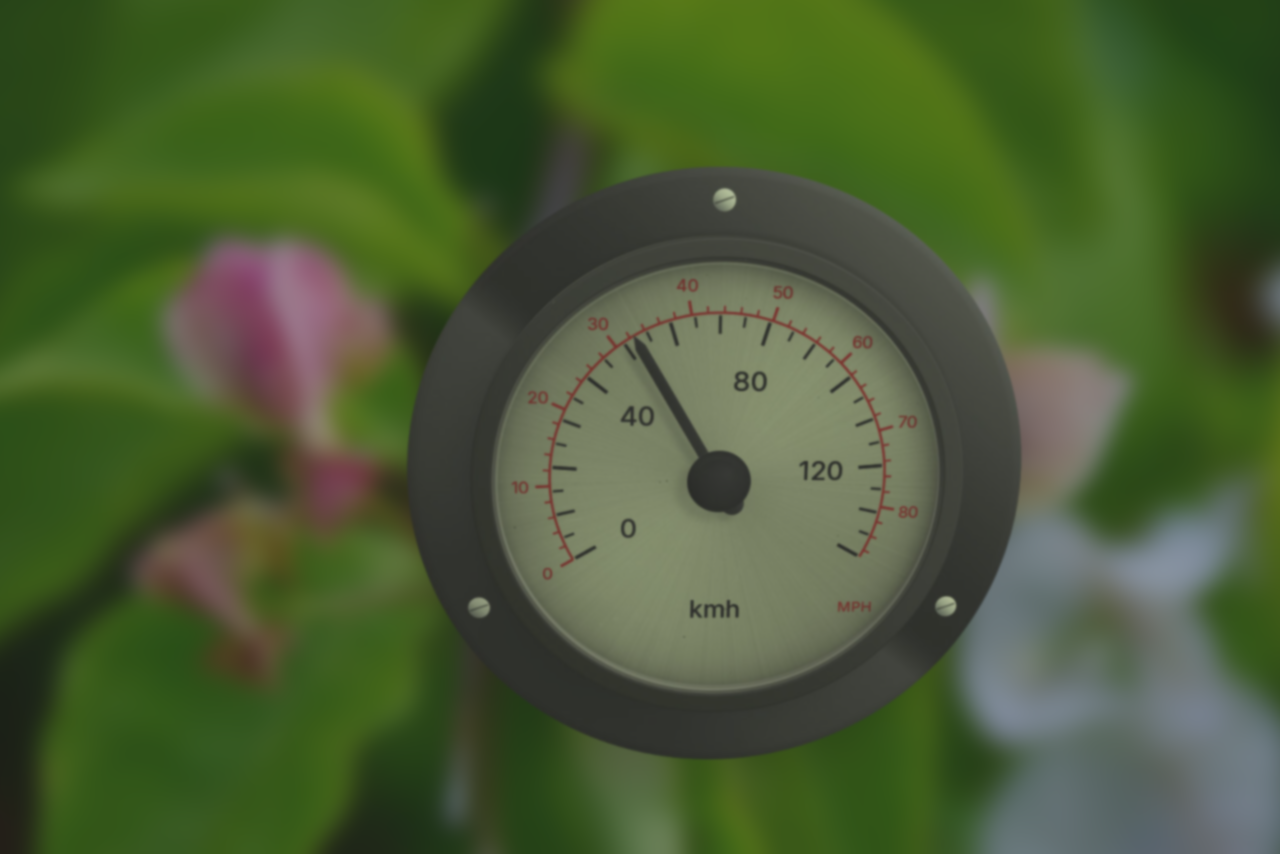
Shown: value=52.5 unit=km/h
